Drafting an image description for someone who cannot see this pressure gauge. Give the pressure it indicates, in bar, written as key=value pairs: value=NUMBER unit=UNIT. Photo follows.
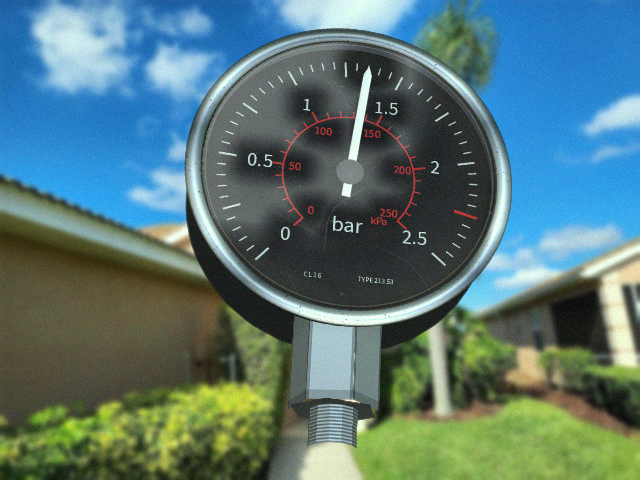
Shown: value=1.35 unit=bar
